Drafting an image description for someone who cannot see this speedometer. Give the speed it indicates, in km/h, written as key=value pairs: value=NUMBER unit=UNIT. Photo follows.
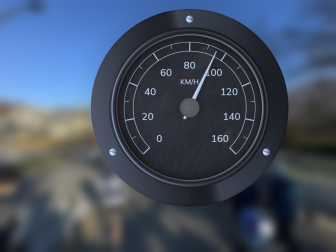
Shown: value=95 unit=km/h
